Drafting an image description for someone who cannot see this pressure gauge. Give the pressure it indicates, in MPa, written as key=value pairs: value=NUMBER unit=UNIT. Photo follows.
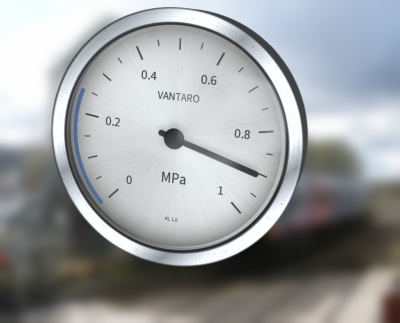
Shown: value=0.9 unit=MPa
